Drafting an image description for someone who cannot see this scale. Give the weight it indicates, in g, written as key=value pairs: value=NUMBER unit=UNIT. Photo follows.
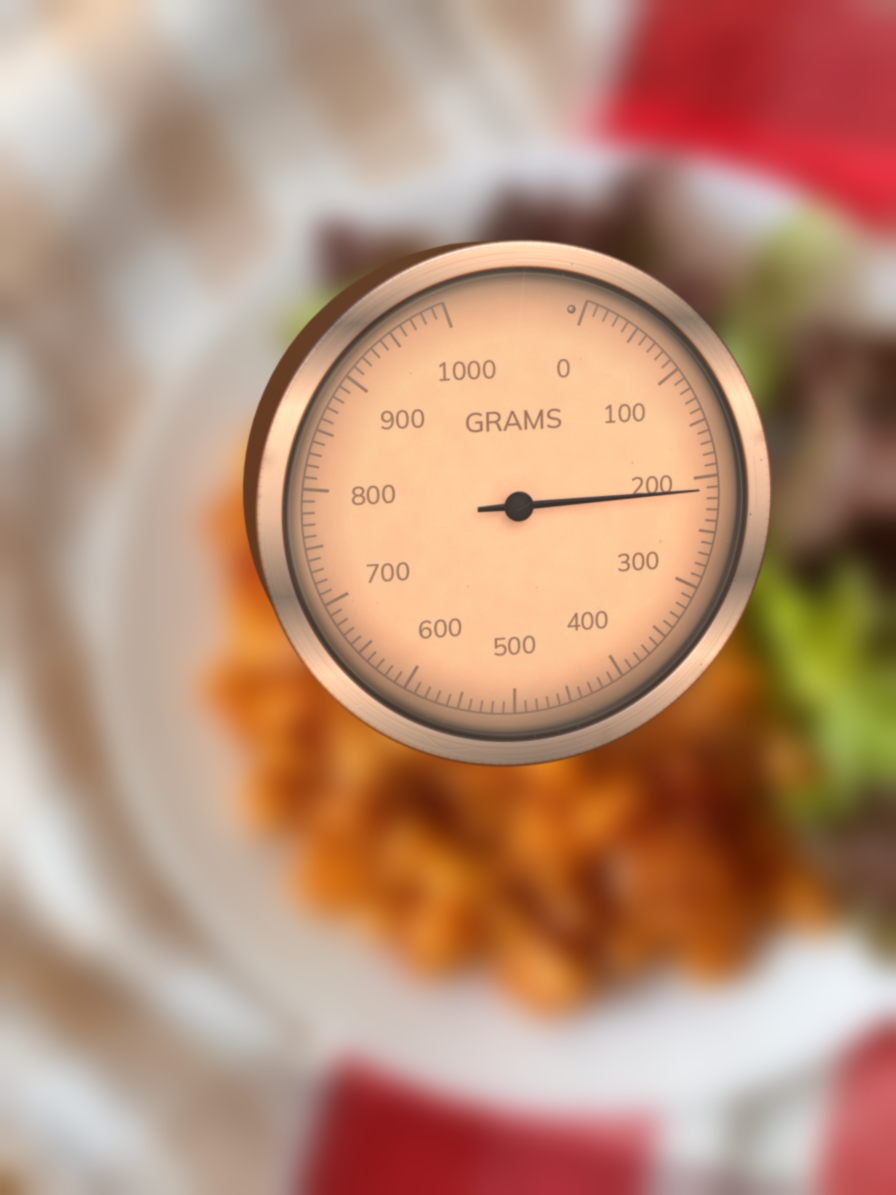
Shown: value=210 unit=g
